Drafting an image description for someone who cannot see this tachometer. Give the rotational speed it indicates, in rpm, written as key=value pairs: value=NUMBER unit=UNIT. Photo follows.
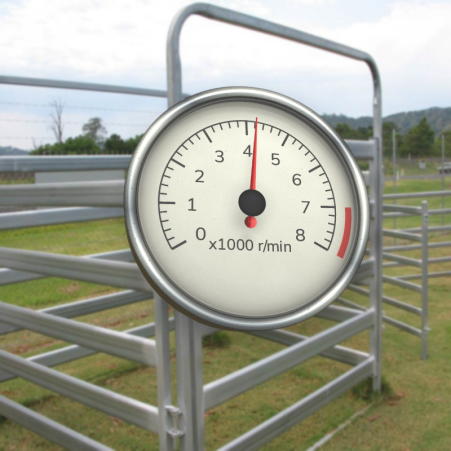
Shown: value=4200 unit=rpm
